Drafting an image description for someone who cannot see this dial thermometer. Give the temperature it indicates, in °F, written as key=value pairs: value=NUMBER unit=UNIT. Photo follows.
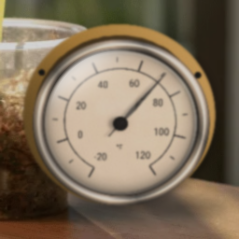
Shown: value=70 unit=°F
